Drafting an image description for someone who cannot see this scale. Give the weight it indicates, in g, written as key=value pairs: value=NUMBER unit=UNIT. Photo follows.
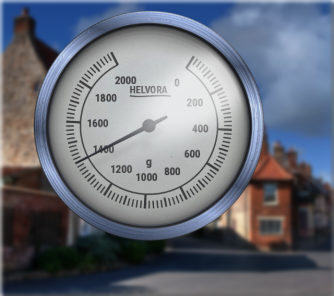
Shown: value=1400 unit=g
